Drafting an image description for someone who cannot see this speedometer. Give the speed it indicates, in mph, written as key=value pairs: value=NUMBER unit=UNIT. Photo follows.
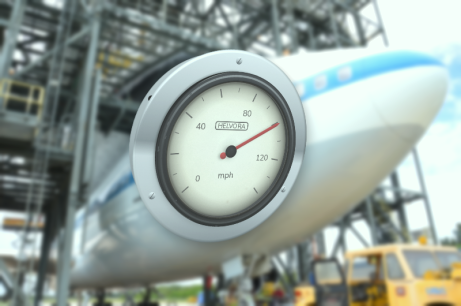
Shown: value=100 unit=mph
